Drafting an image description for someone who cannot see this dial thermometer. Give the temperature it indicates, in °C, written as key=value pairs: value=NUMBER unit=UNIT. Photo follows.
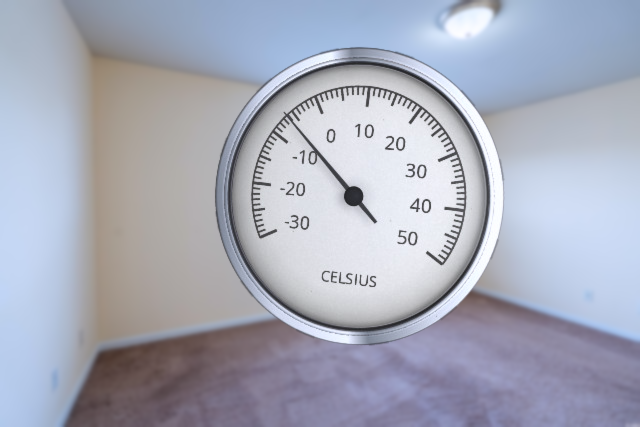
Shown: value=-6 unit=°C
